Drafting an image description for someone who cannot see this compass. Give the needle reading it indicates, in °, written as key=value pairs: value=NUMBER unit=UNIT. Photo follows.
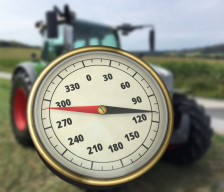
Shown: value=290 unit=°
